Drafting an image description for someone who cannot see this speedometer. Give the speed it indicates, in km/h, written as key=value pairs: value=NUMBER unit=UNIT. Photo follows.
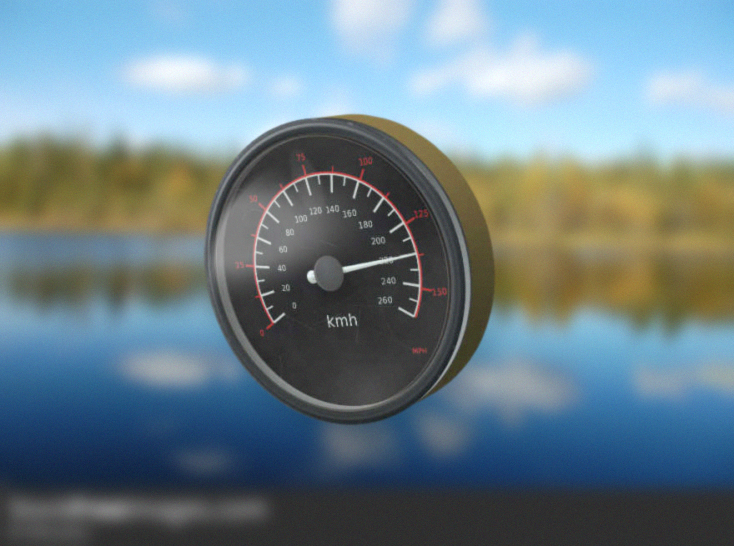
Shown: value=220 unit=km/h
